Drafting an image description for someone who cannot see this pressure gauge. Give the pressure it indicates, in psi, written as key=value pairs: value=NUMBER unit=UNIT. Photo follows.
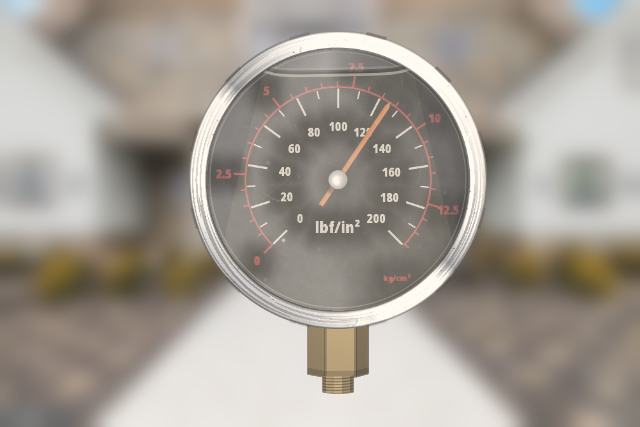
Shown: value=125 unit=psi
